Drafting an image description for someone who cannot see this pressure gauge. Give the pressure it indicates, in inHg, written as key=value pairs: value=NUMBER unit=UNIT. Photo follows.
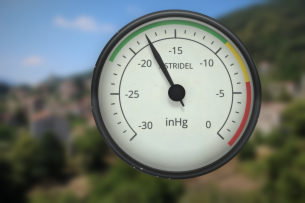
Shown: value=-18 unit=inHg
